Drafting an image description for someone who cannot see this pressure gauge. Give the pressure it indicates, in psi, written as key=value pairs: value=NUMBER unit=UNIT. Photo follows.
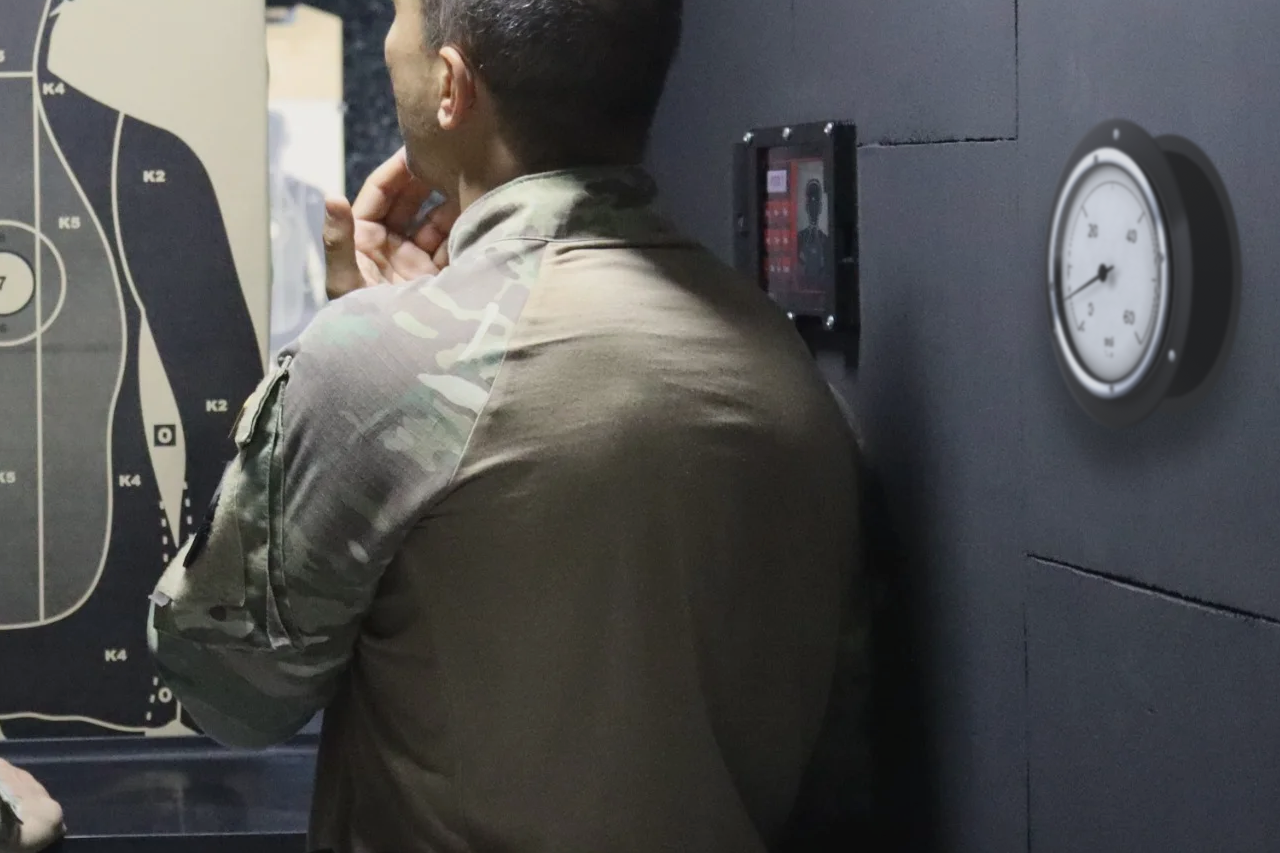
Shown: value=5 unit=psi
